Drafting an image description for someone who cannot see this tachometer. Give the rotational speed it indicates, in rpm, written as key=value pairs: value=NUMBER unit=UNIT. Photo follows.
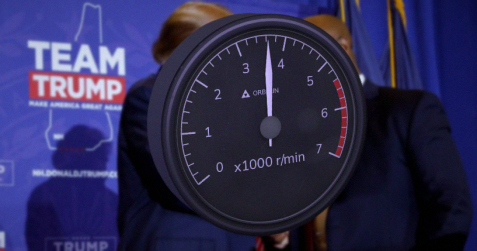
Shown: value=3600 unit=rpm
